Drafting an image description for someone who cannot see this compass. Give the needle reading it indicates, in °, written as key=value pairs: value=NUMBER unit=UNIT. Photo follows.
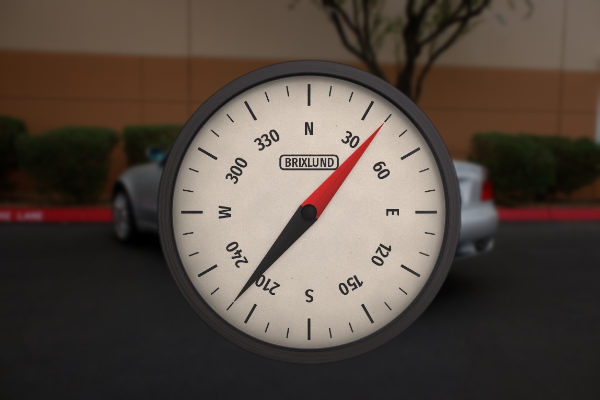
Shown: value=40 unit=°
